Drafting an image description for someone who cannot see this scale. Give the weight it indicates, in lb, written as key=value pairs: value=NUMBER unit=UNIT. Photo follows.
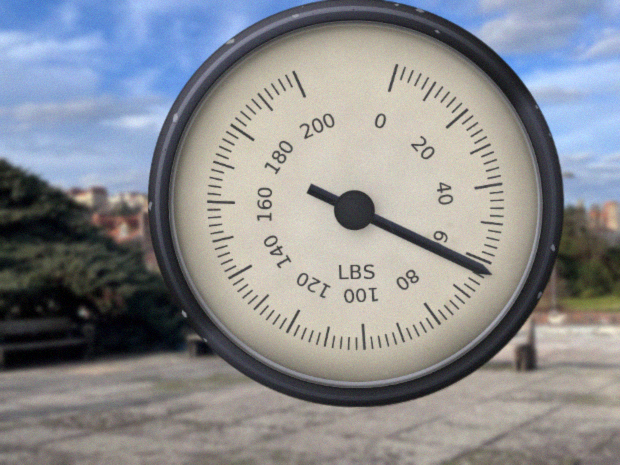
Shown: value=62 unit=lb
